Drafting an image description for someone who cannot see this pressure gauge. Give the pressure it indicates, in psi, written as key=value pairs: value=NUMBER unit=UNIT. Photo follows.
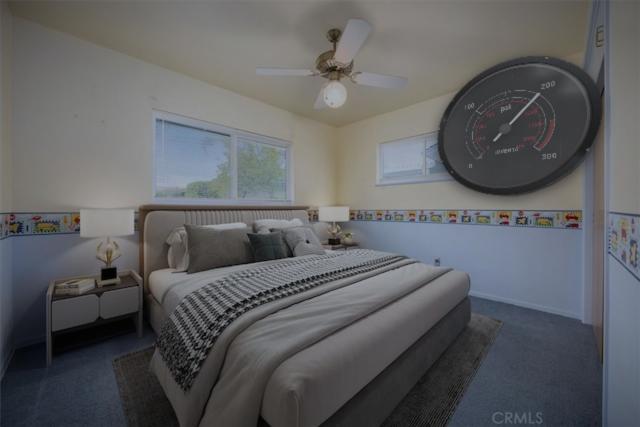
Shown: value=200 unit=psi
